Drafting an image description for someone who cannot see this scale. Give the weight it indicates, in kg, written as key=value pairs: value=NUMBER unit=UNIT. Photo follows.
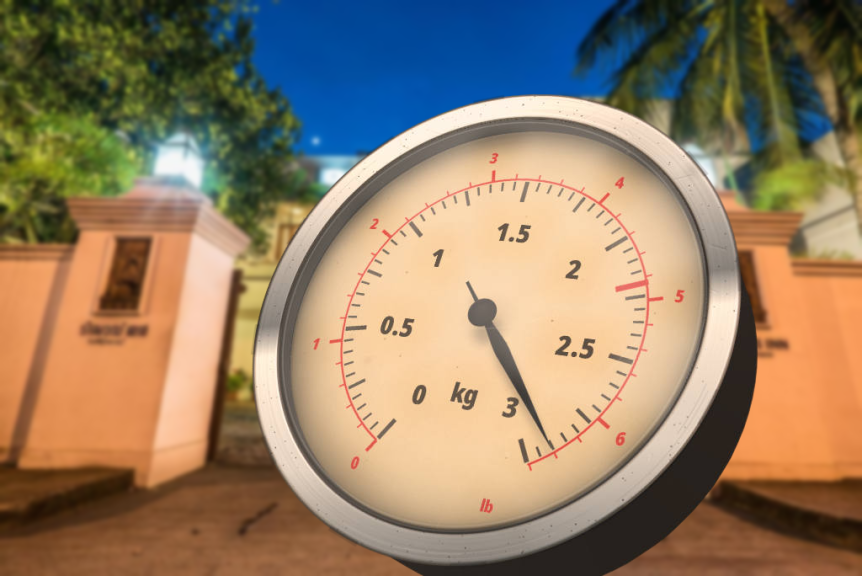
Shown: value=2.9 unit=kg
